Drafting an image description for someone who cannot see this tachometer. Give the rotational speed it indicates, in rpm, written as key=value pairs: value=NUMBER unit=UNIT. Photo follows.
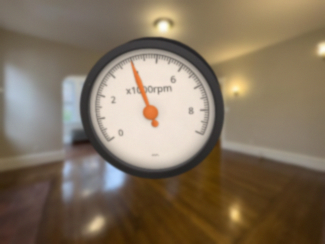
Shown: value=4000 unit=rpm
